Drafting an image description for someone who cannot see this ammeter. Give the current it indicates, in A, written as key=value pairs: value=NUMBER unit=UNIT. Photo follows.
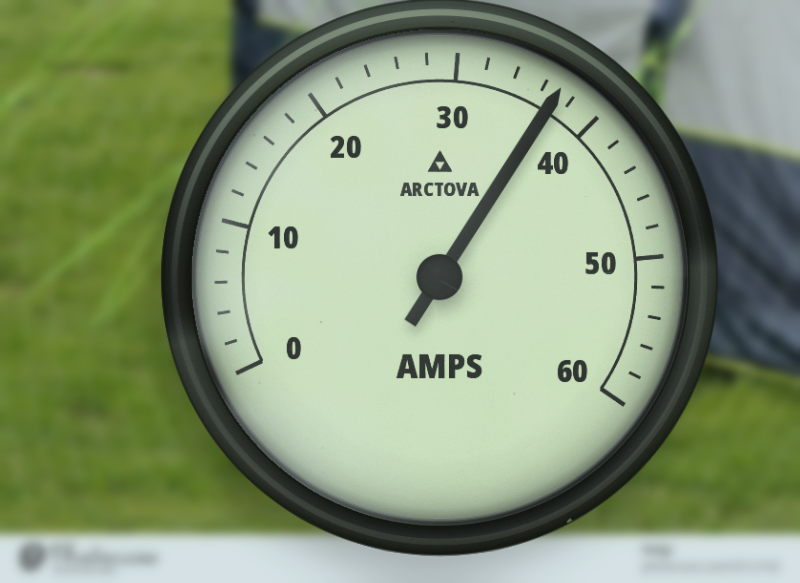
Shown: value=37 unit=A
